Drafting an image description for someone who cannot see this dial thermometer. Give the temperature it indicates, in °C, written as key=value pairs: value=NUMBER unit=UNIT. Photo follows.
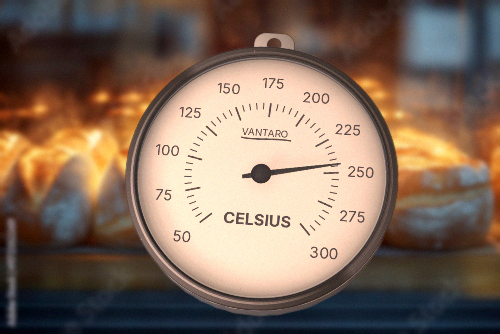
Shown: value=245 unit=°C
